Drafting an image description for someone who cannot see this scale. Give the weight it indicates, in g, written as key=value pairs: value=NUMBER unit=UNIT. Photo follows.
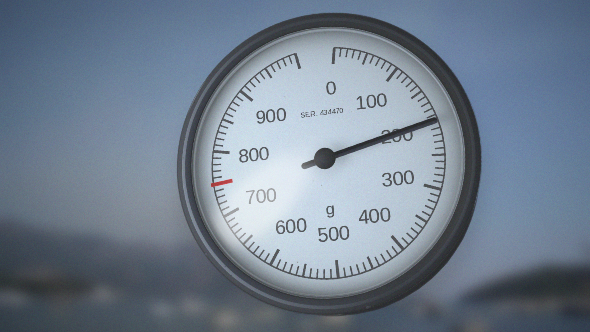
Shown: value=200 unit=g
